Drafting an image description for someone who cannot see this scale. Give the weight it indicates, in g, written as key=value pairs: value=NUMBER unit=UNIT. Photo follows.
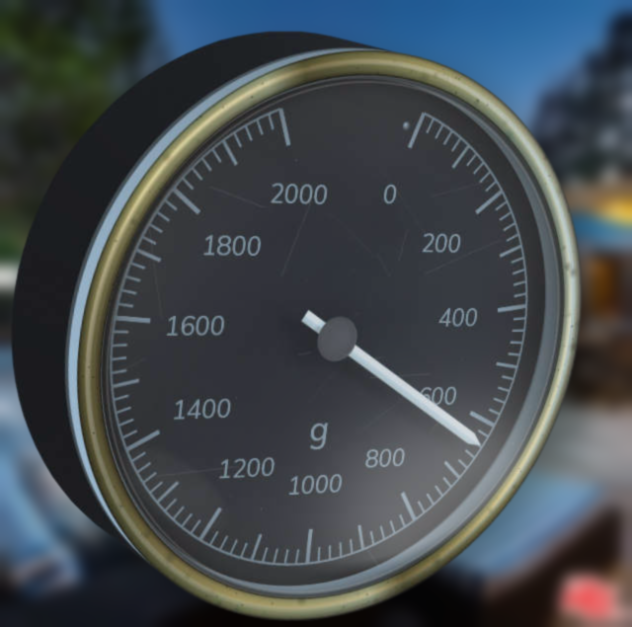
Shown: value=640 unit=g
